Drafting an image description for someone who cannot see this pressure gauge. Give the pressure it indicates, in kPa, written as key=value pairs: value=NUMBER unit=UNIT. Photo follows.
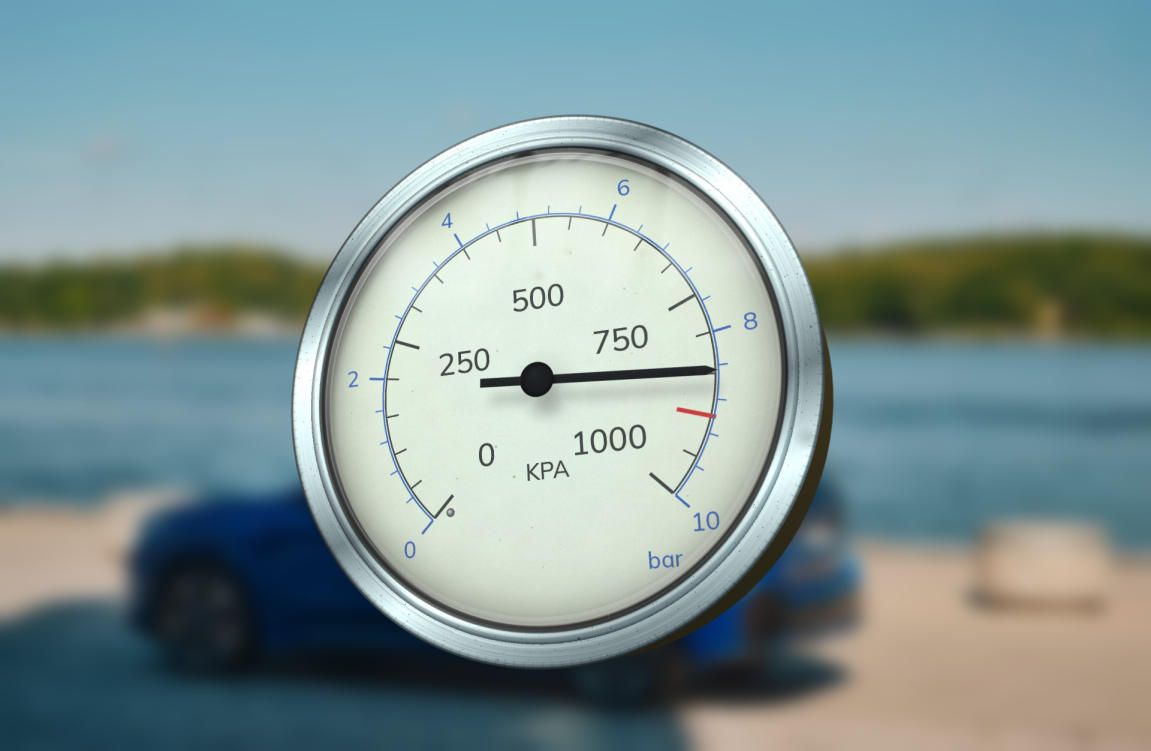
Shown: value=850 unit=kPa
